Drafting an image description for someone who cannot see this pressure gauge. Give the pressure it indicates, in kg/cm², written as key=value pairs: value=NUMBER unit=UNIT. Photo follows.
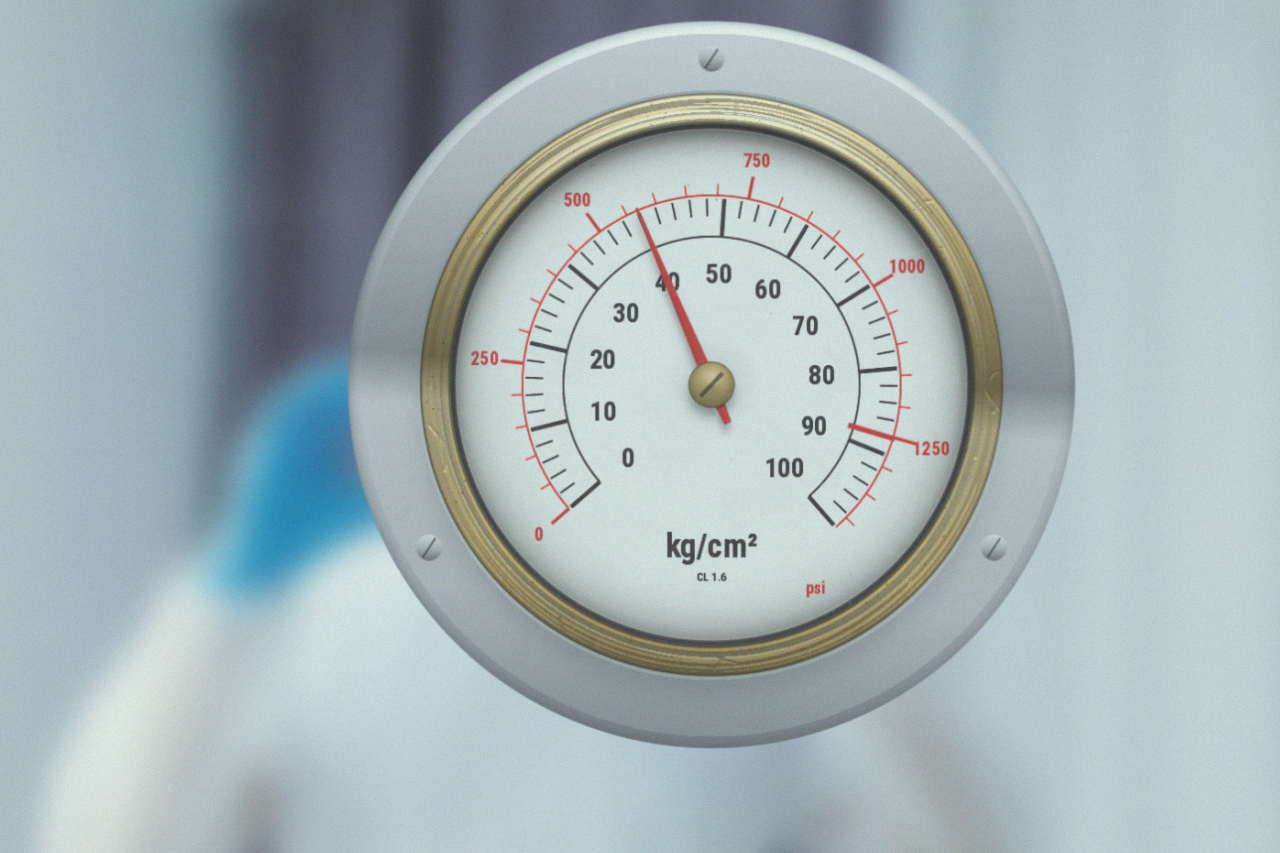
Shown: value=40 unit=kg/cm²
